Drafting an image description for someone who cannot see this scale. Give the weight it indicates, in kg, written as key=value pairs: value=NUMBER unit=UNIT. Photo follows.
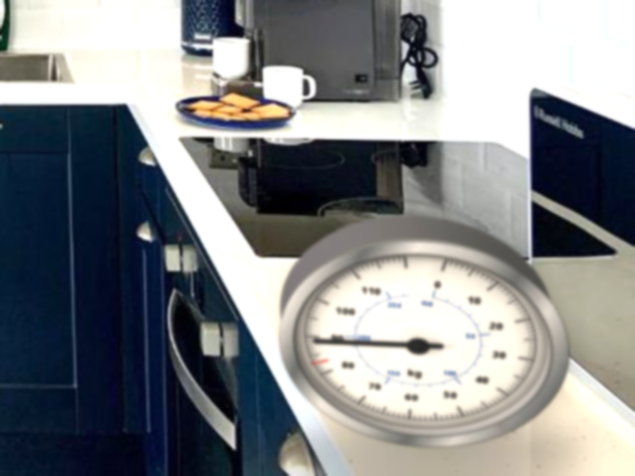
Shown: value=90 unit=kg
